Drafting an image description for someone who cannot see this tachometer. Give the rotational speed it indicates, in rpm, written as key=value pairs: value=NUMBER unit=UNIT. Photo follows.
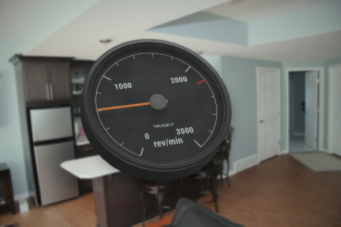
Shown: value=600 unit=rpm
